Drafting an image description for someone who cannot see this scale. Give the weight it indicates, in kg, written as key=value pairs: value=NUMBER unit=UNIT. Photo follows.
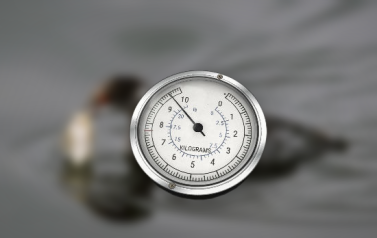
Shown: value=9.5 unit=kg
